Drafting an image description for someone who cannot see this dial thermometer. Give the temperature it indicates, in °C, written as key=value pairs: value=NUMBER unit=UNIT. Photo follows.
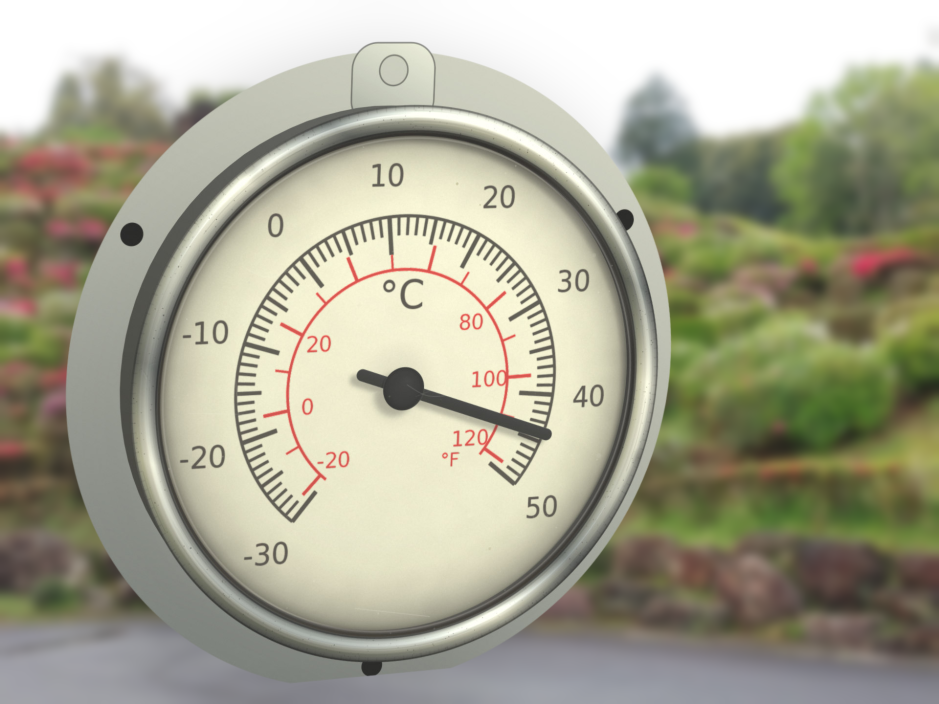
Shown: value=44 unit=°C
